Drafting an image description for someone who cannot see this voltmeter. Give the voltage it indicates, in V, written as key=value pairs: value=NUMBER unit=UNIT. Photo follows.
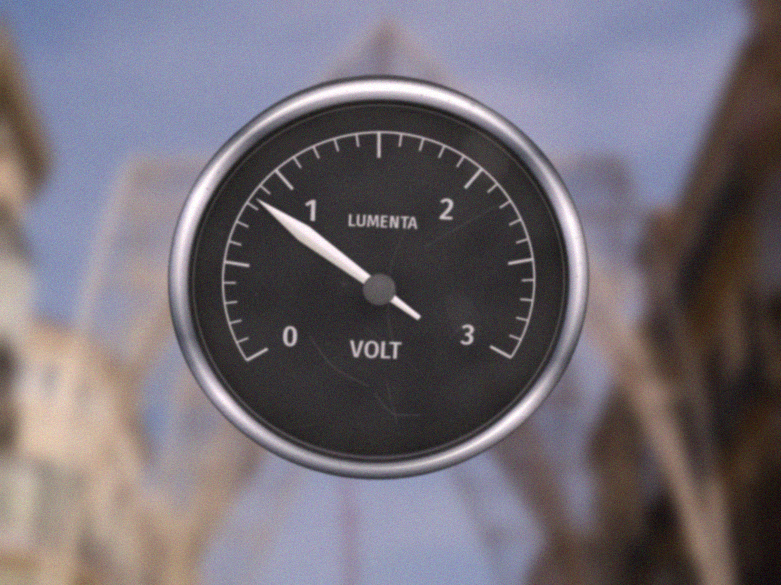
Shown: value=0.85 unit=V
